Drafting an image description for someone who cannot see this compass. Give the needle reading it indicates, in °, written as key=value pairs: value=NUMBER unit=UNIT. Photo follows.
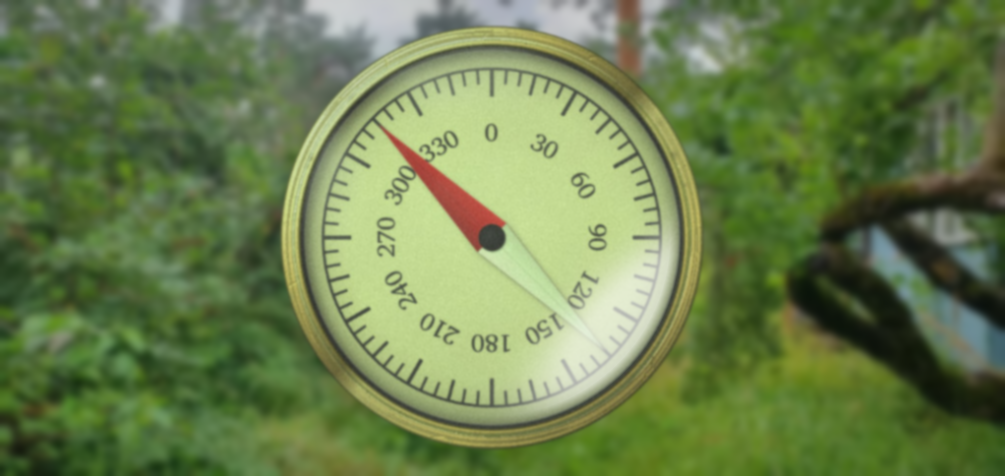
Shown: value=315 unit=°
